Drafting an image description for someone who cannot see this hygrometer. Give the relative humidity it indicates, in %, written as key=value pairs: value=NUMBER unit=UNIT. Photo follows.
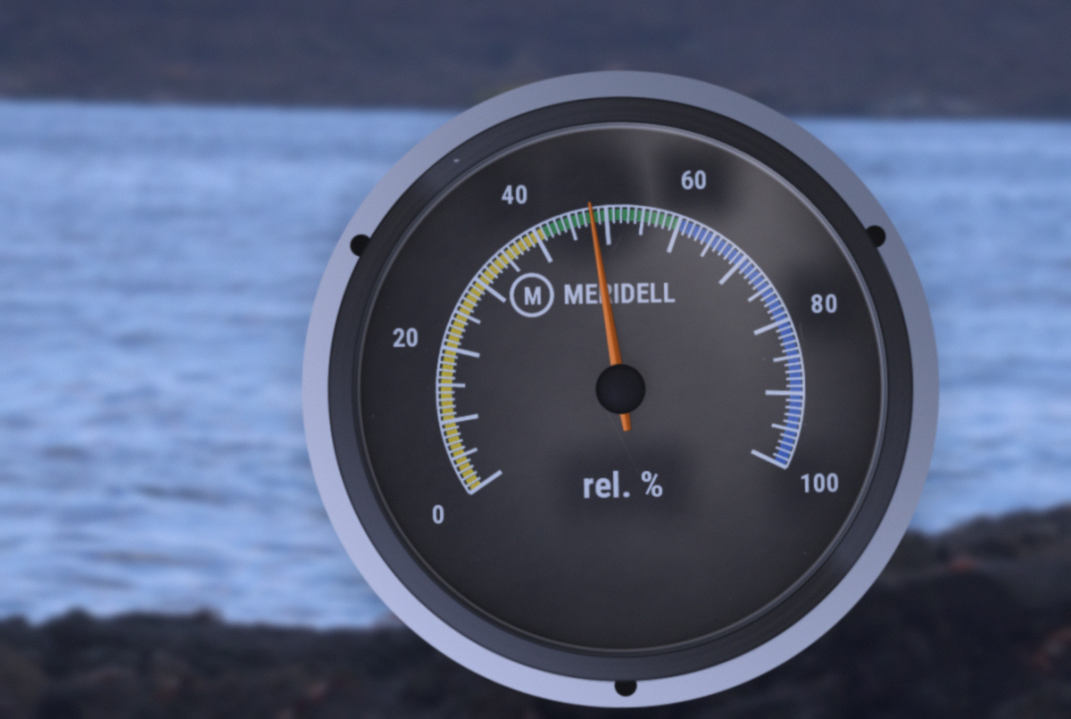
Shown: value=48 unit=%
